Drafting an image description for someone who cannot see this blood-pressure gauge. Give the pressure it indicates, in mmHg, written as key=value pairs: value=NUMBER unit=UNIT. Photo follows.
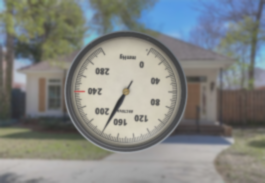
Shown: value=180 unit=mmHg
